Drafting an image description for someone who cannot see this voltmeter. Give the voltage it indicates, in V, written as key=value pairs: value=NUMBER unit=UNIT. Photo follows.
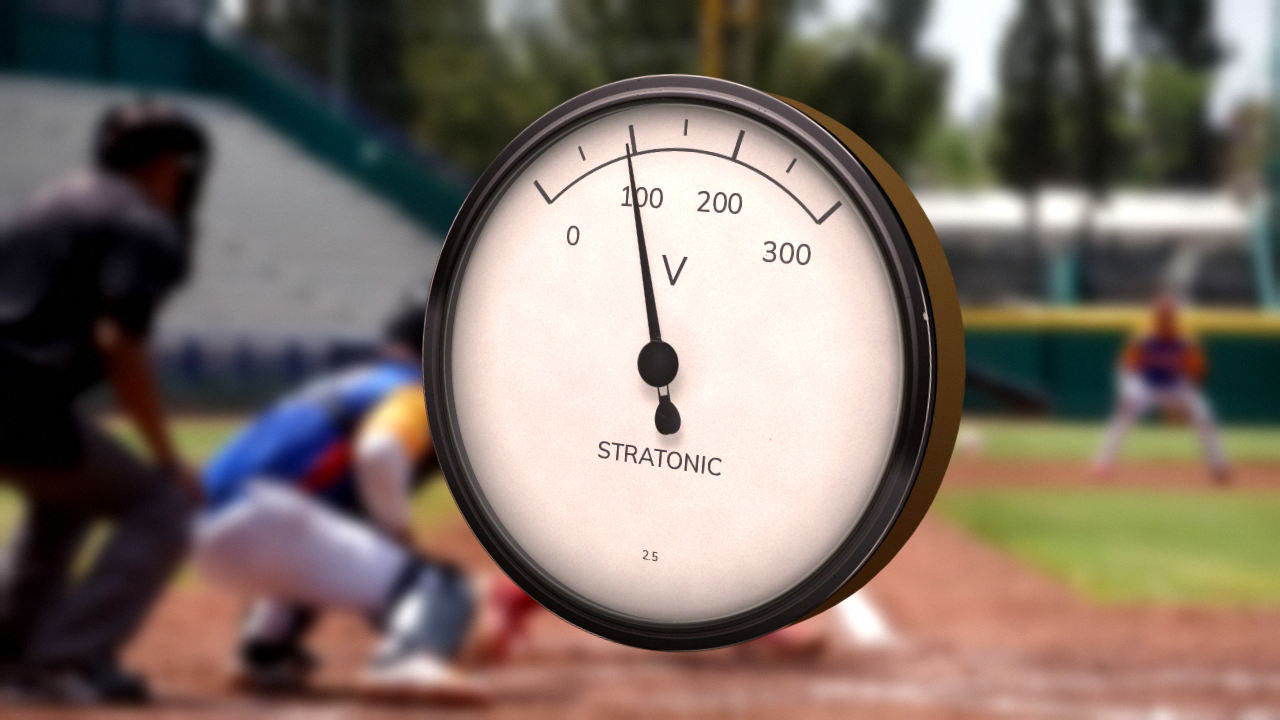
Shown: value=100 unit=V
